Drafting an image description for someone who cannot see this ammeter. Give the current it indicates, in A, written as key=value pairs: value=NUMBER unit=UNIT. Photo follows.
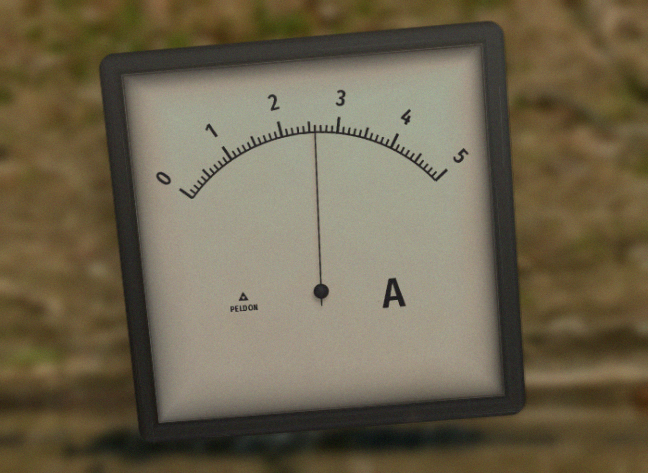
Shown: value=2.6 unit=A
